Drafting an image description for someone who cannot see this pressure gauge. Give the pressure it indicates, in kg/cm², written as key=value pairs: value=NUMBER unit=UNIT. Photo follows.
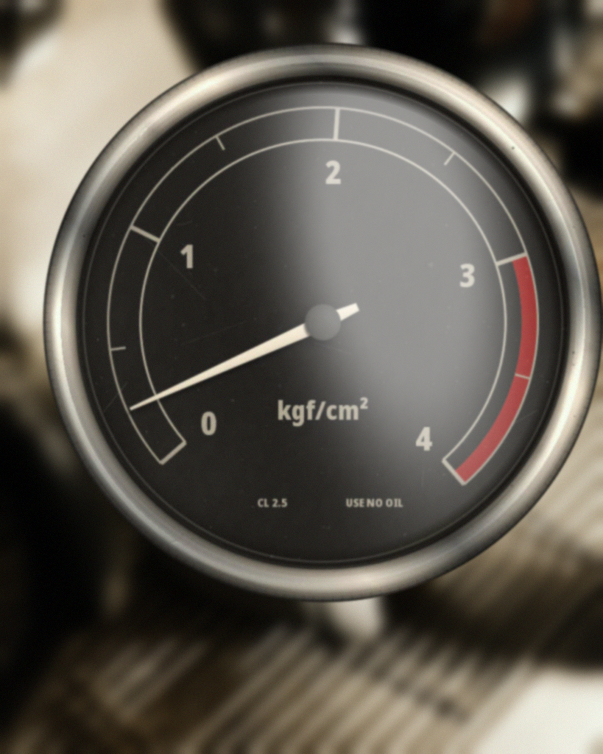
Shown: value=0.25 unit=kg/cm²
